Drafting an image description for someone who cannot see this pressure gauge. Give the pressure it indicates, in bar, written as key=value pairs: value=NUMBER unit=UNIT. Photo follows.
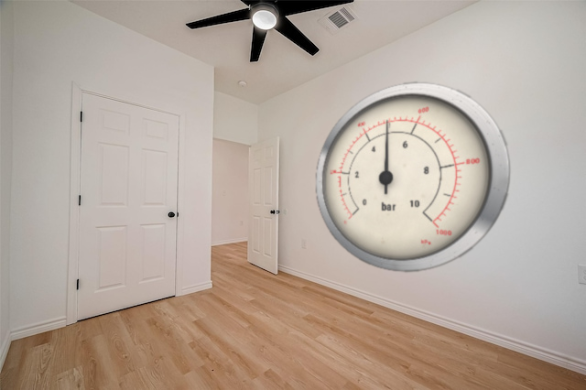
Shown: value=5 unit=bar
